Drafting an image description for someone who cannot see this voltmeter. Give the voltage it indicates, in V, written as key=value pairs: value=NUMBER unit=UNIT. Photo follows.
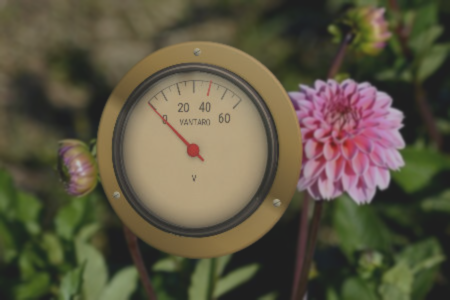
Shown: value=0 unit=V
